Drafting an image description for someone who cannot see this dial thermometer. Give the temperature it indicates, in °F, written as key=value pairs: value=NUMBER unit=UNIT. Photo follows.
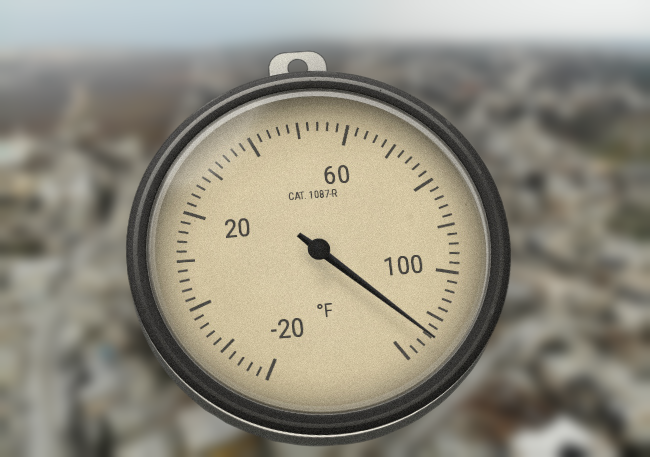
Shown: value=114 unit=°F
